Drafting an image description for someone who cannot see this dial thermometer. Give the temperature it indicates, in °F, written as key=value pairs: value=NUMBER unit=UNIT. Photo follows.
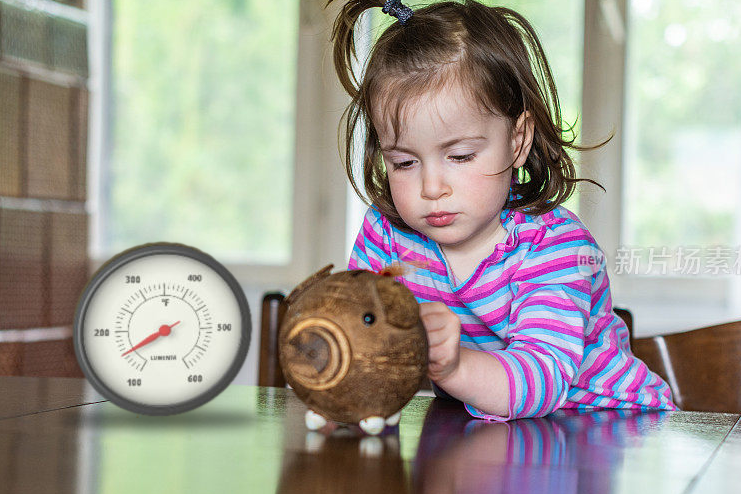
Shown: value=150 unit=°F
